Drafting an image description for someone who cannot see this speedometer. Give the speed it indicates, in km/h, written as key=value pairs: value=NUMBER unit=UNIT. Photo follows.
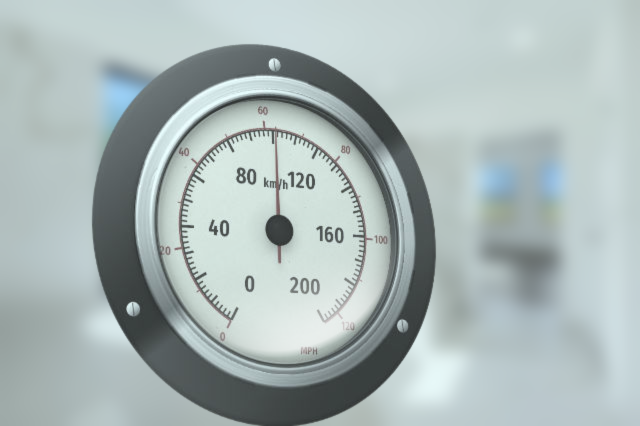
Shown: value=100 unit=km/h
